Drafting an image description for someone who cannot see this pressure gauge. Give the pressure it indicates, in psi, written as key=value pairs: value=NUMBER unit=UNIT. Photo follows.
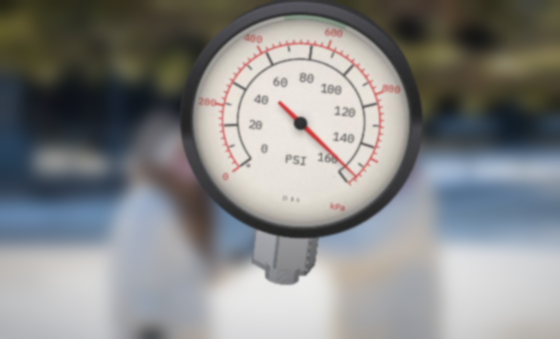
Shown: value=155 unit=psi
